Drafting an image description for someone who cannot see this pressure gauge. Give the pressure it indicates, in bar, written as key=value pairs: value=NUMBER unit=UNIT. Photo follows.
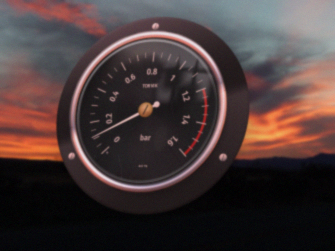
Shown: value=0.1 unit=bar
